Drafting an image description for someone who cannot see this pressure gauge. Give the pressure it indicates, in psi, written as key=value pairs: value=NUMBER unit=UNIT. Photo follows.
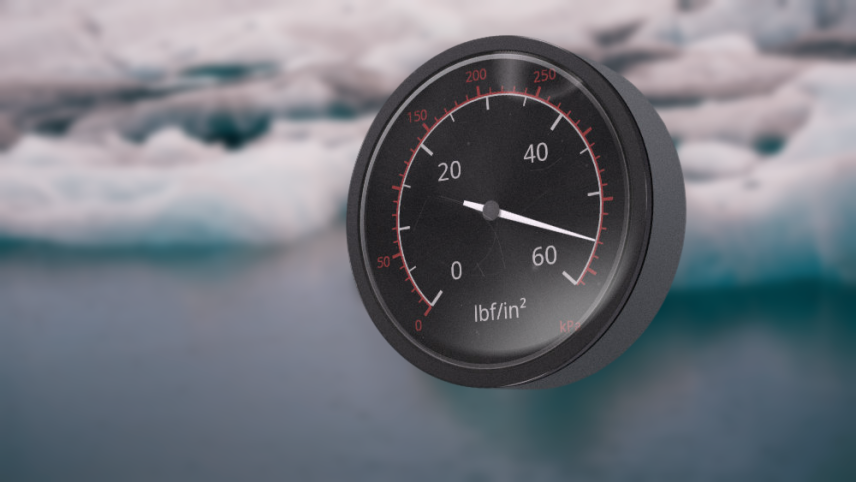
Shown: value=55 unit=psi
